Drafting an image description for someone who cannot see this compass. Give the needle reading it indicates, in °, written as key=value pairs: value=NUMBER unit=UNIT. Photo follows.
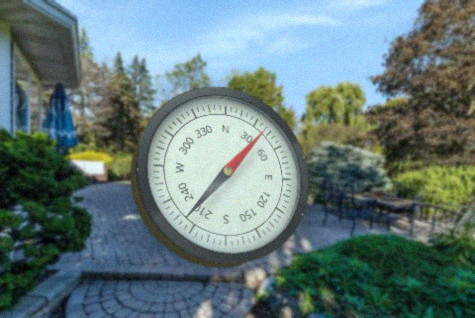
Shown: value=40 unit=°
